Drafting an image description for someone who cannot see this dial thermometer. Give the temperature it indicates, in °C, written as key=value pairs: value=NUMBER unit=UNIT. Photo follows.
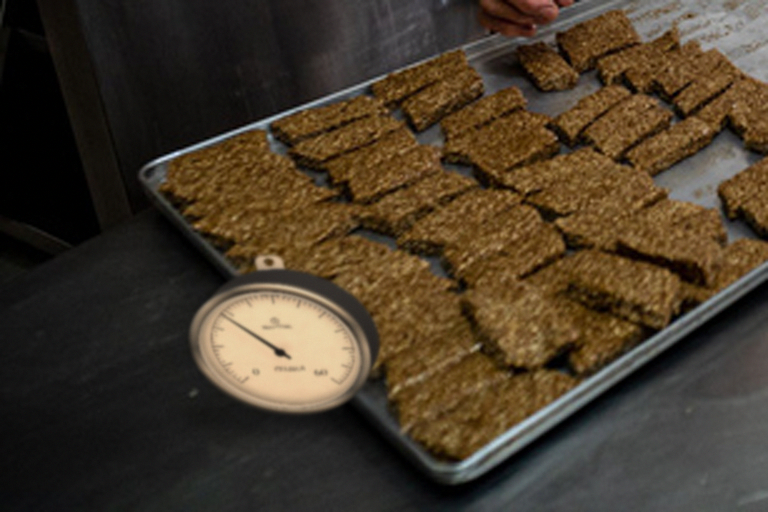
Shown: value=20 unit=°C
